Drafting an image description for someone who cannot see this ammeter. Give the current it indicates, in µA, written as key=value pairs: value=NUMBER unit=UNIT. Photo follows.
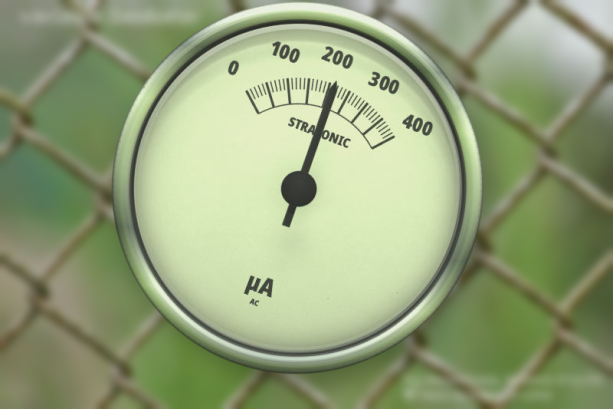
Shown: value=210 unit=µA
